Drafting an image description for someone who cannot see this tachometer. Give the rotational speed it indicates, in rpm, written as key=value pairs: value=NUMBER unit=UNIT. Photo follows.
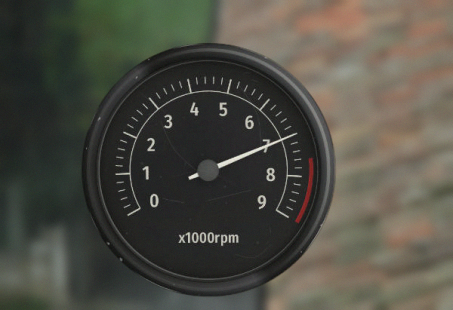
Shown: value=7000 unit=rpm
